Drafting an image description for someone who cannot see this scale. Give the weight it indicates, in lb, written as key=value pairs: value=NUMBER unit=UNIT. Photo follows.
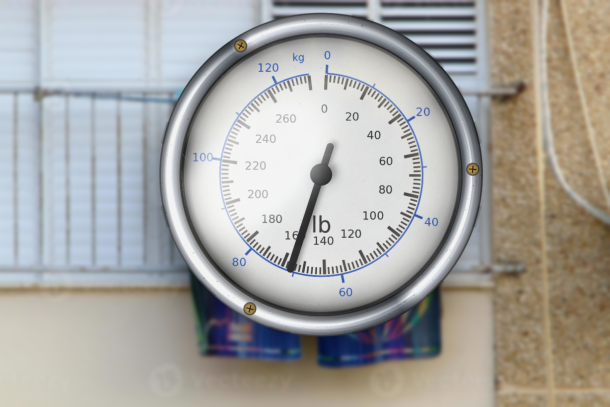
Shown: value=156 unit=lb
